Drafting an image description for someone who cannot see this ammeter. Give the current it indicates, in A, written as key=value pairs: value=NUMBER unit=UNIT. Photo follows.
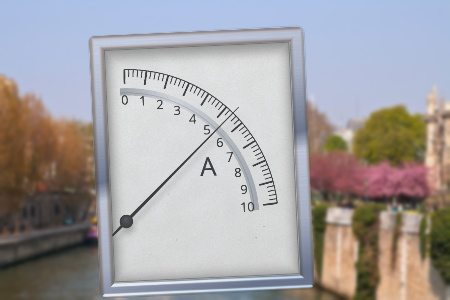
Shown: value=5.4 unit=A
